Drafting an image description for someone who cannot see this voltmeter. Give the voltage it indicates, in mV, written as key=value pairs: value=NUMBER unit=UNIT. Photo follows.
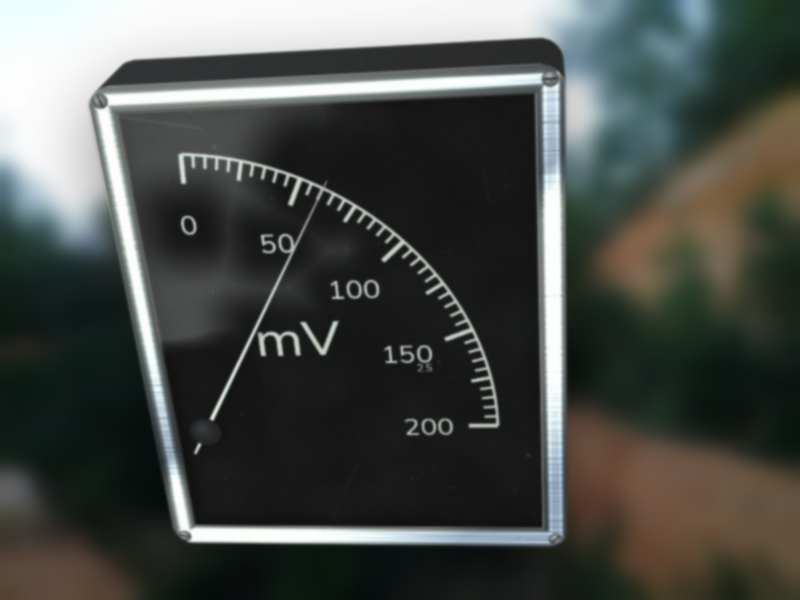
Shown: value=60 unit=mV
